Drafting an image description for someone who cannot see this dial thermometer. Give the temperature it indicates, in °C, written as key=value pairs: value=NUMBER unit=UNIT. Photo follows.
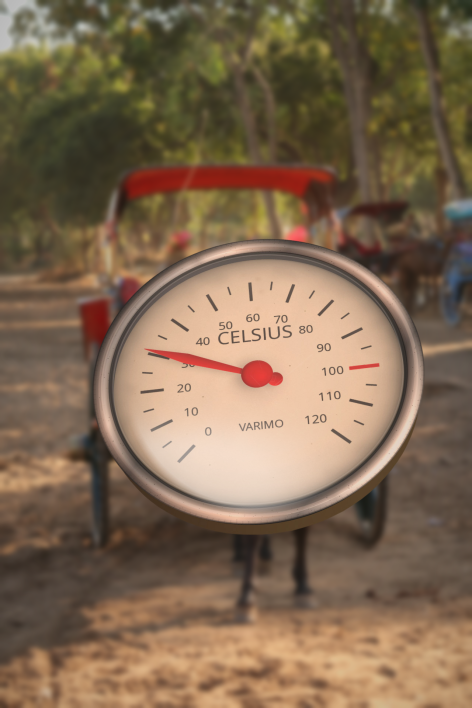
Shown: value=30 unit=°C
